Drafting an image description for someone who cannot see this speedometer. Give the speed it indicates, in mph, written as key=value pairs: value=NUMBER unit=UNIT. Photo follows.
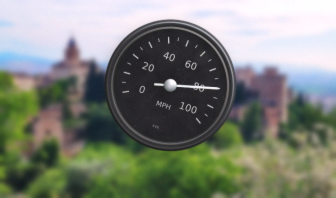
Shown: value=80 unit=mph
